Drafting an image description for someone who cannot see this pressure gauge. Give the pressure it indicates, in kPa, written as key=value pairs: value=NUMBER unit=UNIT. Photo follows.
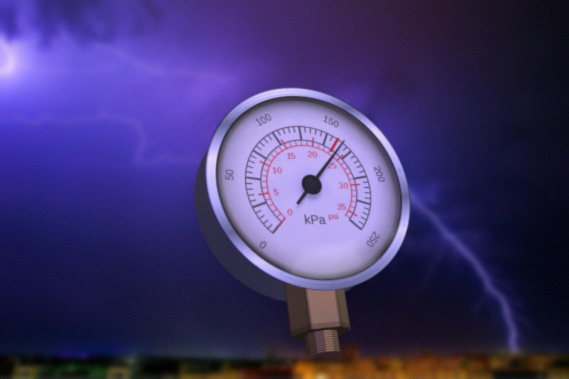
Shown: value=165 unit=kPa
